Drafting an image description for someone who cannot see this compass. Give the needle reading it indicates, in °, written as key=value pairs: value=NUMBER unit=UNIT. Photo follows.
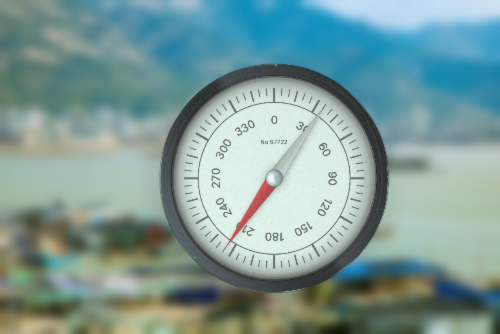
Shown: value=215 unit=°
